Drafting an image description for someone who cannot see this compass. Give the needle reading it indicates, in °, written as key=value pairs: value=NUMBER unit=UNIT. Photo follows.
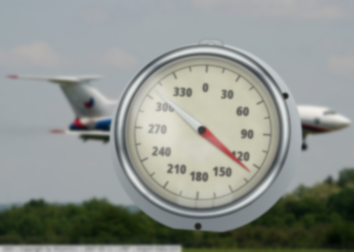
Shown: value=127.5 unit=°
